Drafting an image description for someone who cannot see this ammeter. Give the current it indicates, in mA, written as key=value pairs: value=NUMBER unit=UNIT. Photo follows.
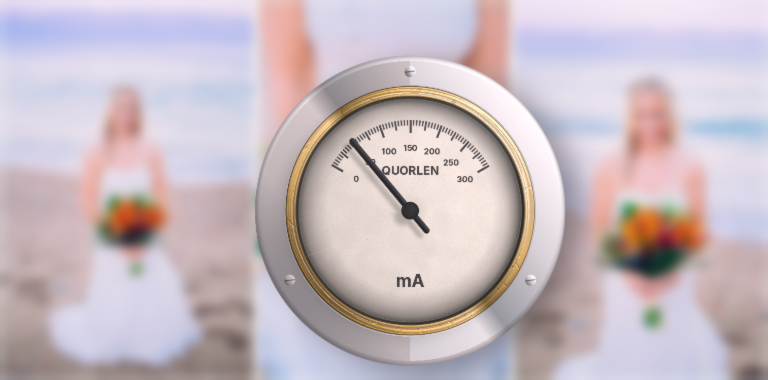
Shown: value=50 unit=mA
